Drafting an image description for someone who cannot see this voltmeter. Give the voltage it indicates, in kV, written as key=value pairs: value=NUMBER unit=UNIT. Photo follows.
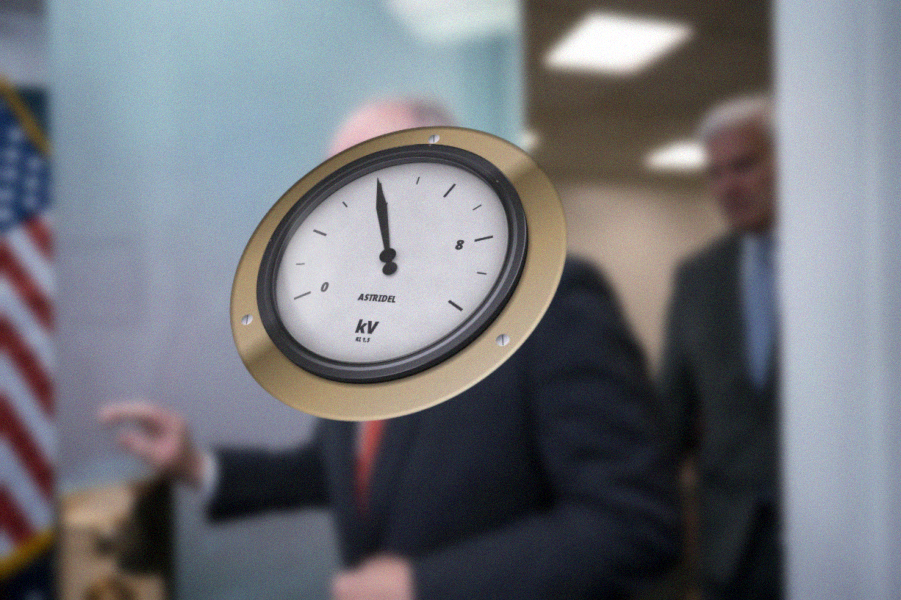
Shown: value=4 unit=kV
